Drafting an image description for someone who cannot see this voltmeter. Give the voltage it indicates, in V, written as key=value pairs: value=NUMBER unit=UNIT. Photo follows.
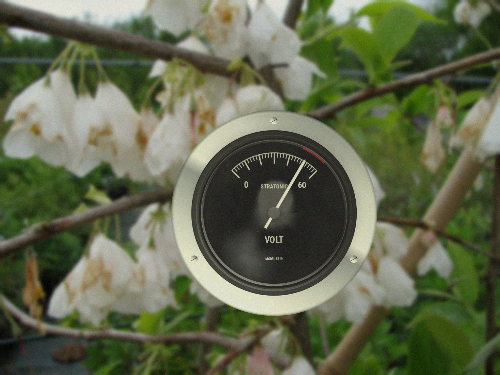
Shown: value=50 unit=V
